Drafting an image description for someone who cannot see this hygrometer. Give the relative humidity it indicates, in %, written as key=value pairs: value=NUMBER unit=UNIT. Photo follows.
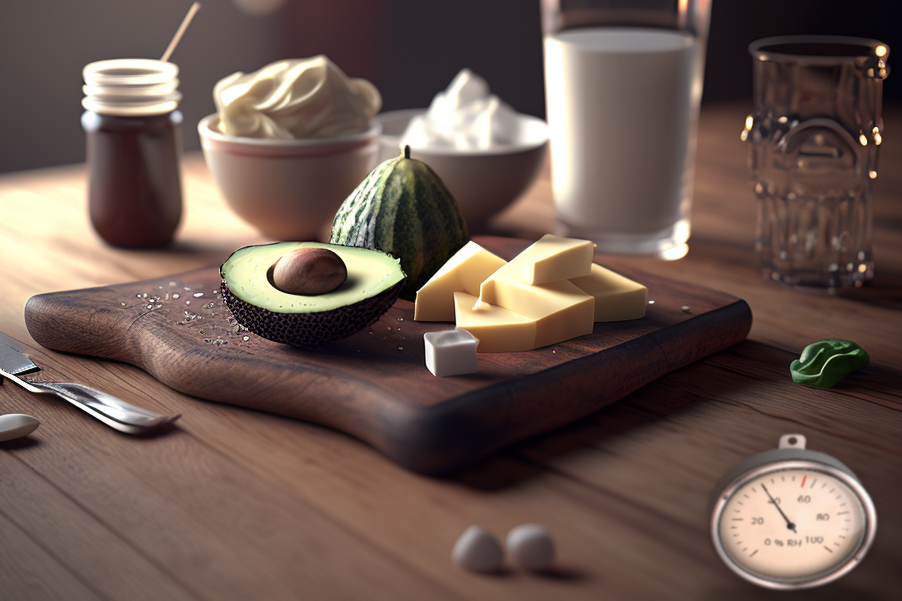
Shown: value=40 unit=%
